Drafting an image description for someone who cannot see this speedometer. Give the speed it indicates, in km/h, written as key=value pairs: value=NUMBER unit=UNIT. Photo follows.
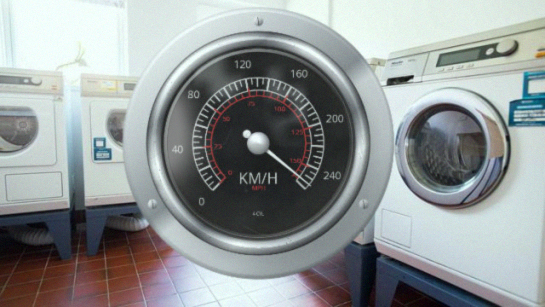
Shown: value=255 unit=km/h
